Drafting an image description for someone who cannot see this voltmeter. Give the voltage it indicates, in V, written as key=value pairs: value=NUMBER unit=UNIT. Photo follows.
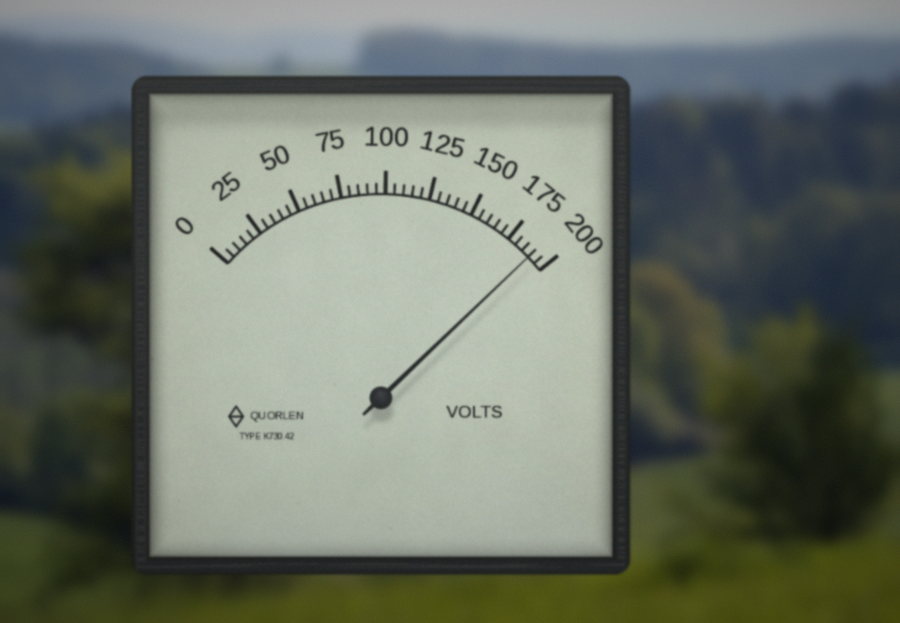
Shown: value=190 unit=V
